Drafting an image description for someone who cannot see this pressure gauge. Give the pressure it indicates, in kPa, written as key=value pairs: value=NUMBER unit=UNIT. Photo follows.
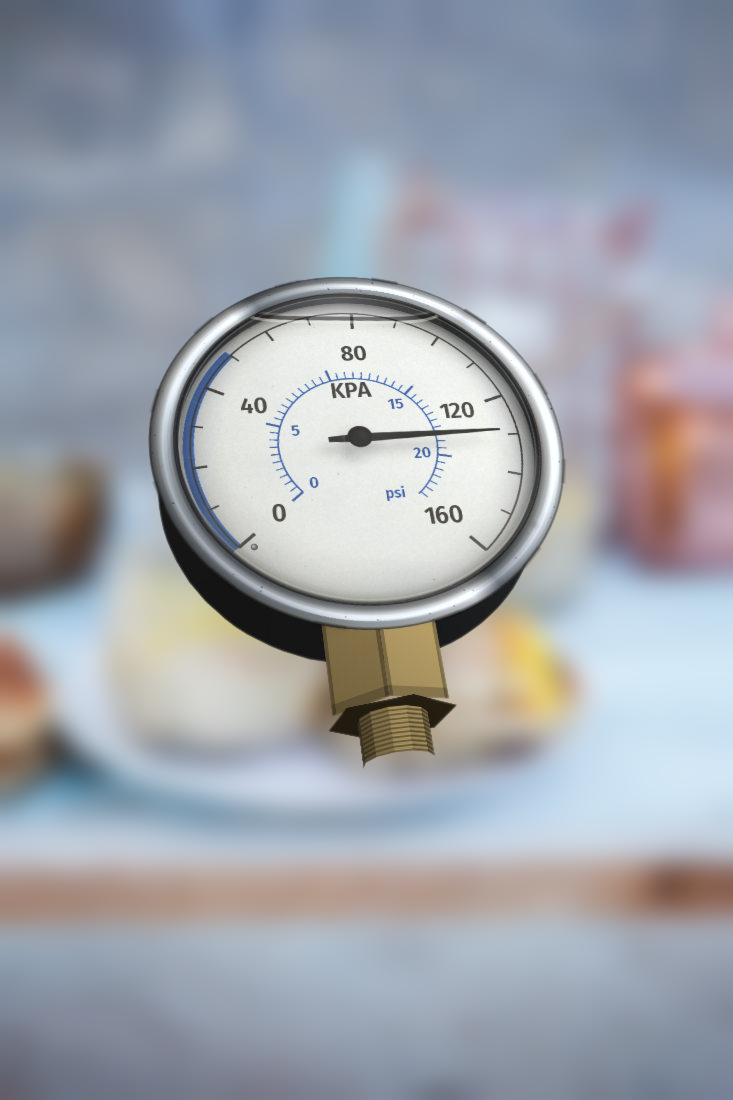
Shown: value=130 unit=kPa
